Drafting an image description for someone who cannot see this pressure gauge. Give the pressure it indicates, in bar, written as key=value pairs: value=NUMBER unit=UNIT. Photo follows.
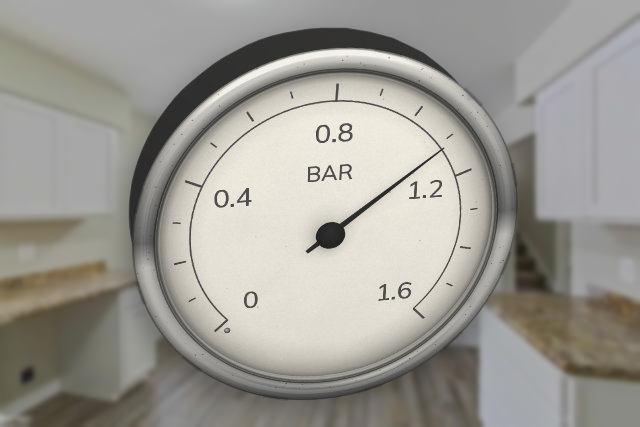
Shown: value=1.1 unit=bar
